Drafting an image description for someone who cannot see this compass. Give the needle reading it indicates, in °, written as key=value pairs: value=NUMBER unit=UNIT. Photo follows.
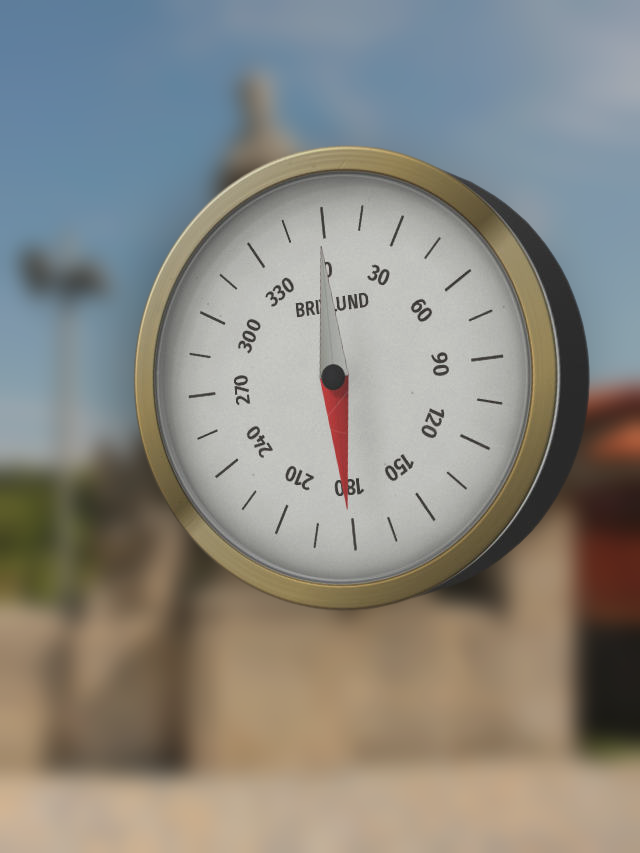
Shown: value=180 unit=°
